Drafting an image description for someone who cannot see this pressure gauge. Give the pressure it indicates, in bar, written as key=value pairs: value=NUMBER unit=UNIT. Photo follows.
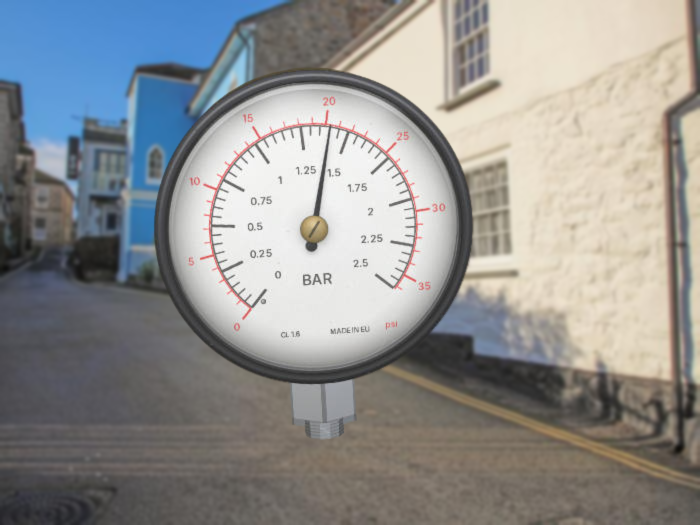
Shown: value=1.4 unit=bar
